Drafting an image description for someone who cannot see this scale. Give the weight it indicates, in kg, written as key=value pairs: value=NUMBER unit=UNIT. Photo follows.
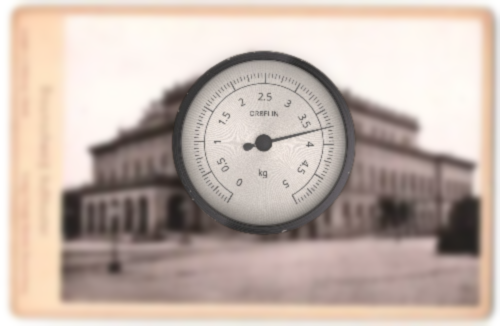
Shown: value=3.75 unit=kg
